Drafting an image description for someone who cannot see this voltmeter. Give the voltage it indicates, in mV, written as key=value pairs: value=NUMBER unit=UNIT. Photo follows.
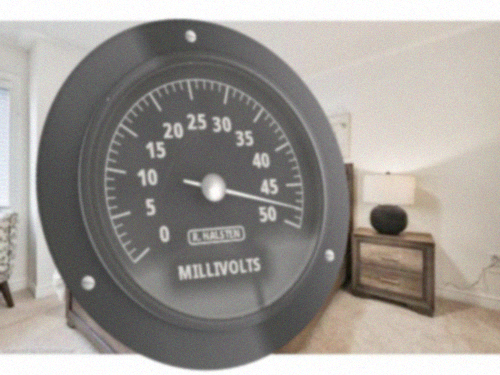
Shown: value=48 unit=mV
